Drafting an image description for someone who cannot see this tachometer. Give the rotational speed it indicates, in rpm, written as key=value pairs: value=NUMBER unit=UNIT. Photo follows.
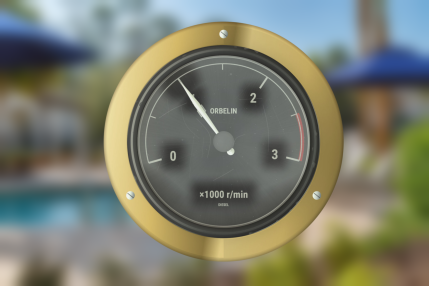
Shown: value=1000 unit=rpm
